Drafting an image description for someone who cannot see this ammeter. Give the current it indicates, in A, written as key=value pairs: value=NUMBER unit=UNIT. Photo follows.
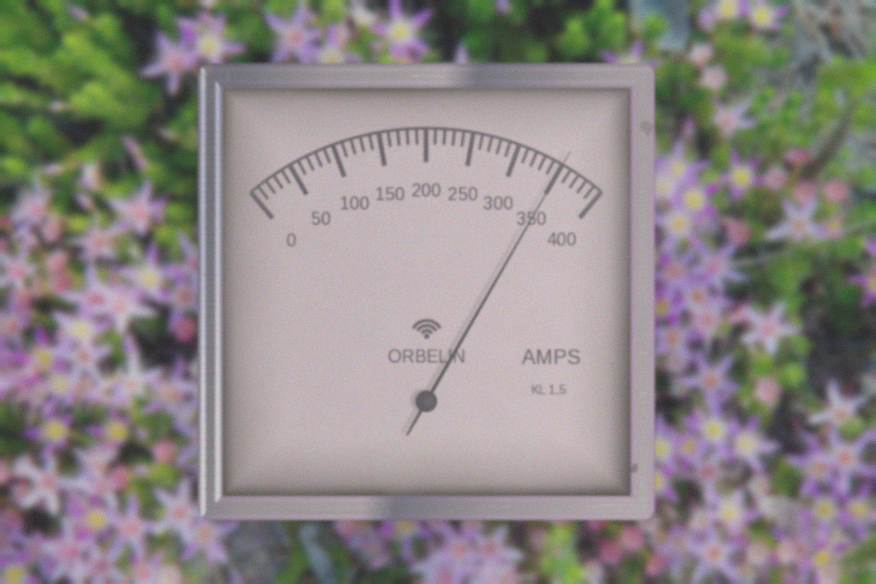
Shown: value=350 unit=A
